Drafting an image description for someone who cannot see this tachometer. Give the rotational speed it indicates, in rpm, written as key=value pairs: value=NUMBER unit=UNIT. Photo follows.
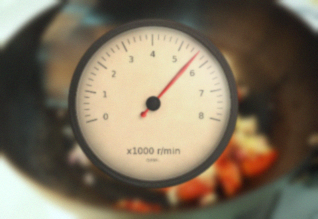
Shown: value=5600 unit=rpm
